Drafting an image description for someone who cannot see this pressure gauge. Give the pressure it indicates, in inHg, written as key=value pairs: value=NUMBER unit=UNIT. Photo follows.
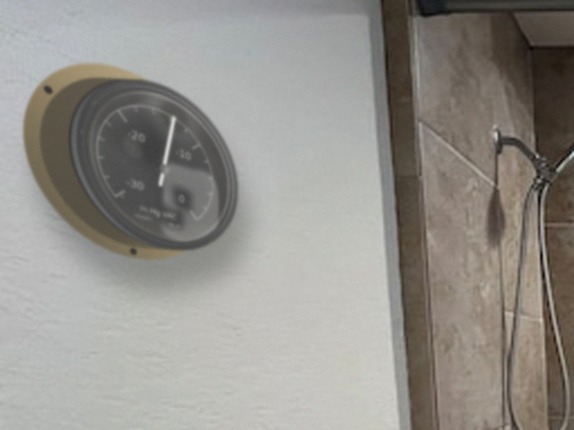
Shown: value=-14 unit=inHg
